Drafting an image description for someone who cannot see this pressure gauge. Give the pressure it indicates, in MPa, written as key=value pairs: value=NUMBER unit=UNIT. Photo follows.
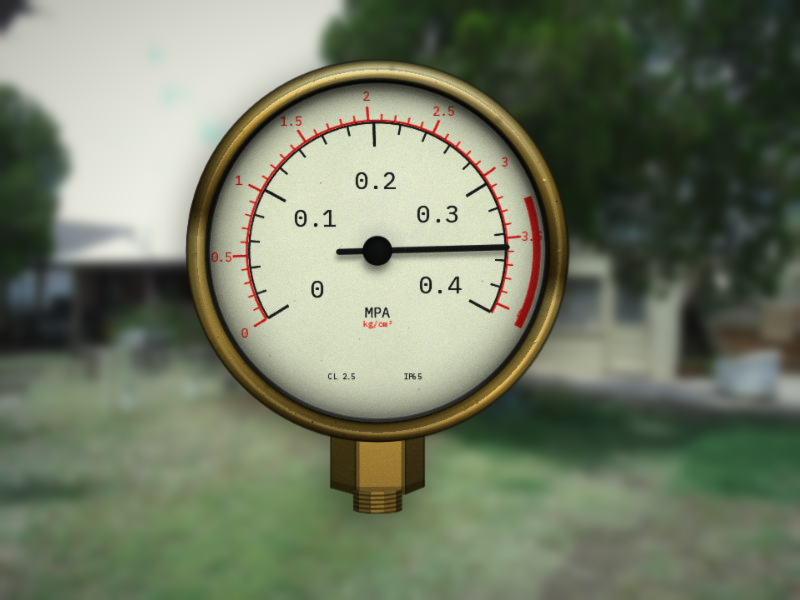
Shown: value=0.35 unit=MPa
